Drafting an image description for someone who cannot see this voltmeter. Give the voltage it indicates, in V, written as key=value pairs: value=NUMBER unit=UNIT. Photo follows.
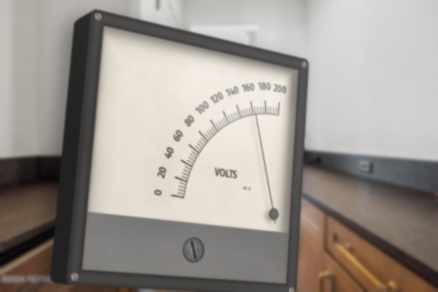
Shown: value=160 unit=V
